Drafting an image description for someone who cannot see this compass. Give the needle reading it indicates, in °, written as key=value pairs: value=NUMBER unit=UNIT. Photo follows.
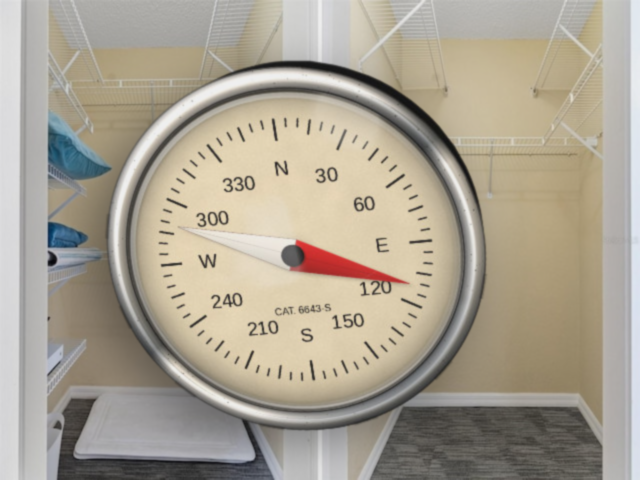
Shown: value=110 unit=°
